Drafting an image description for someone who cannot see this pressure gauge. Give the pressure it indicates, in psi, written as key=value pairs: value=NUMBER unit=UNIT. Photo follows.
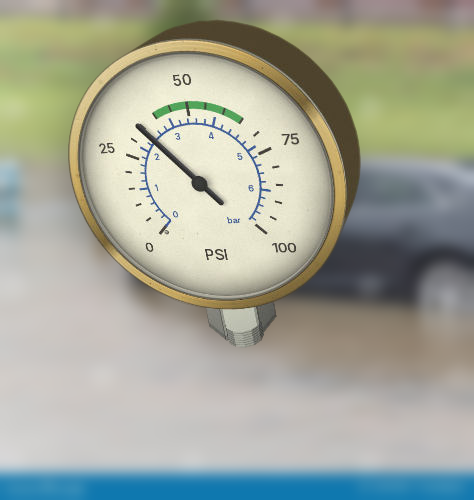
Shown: value=35 unit=psi
